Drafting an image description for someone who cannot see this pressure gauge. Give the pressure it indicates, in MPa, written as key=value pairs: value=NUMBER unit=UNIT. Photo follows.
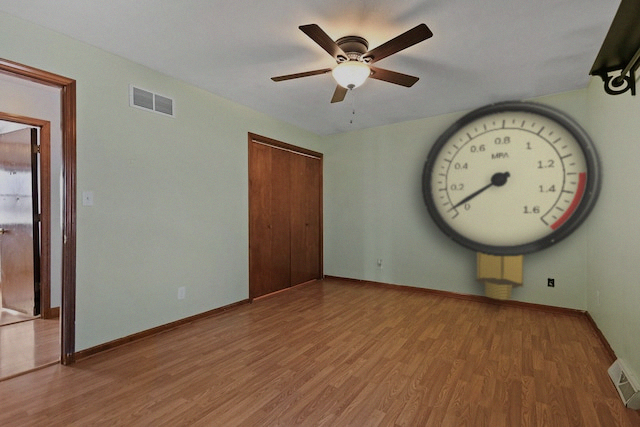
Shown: value=0.05 unit=MPa
